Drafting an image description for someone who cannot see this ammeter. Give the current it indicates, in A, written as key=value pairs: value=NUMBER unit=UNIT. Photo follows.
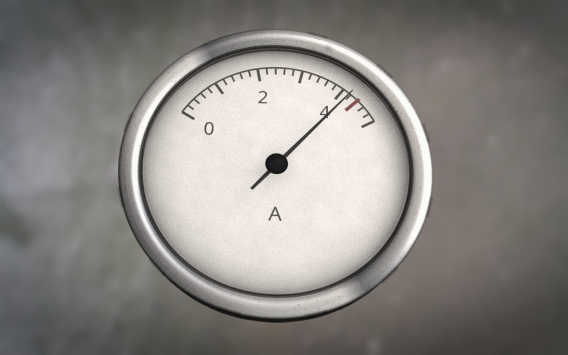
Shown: value=4.2 unit=A
